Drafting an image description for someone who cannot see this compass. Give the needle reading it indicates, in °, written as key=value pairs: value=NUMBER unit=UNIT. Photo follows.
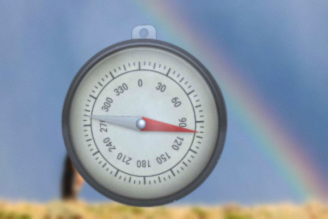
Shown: value=100 unit=°
